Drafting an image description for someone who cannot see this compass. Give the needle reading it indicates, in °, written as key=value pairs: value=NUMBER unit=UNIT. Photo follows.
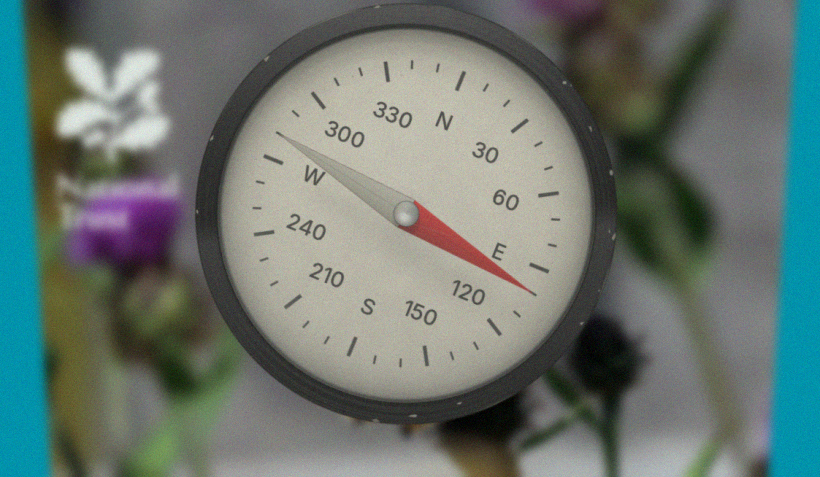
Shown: value=100 unit=°
